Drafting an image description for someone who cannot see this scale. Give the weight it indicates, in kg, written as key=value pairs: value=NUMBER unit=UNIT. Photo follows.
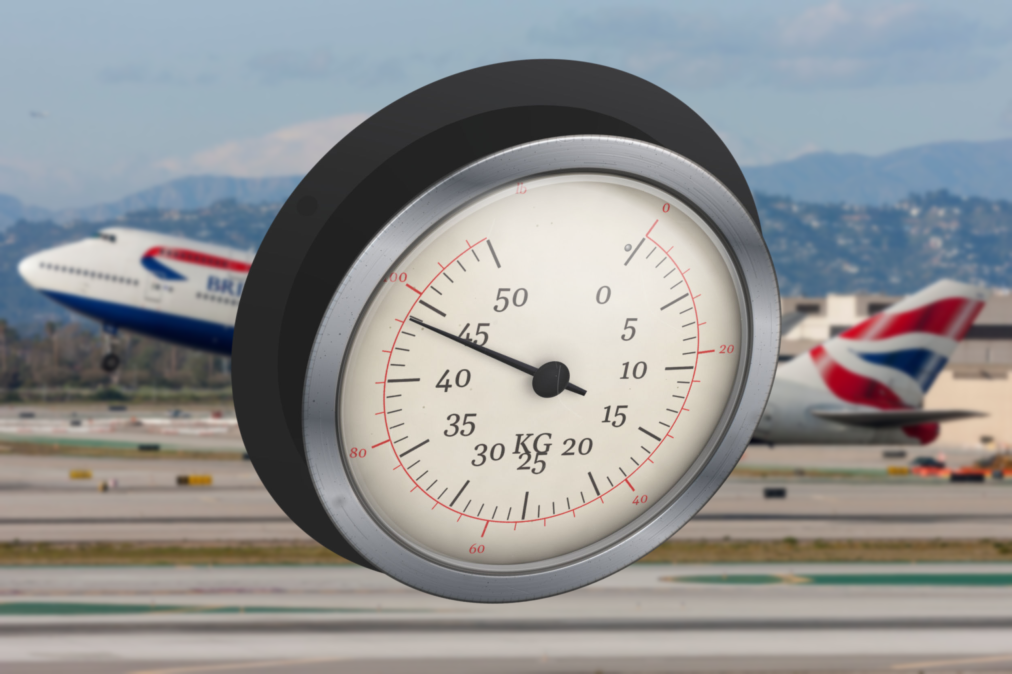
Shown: value=44 unit=kg
